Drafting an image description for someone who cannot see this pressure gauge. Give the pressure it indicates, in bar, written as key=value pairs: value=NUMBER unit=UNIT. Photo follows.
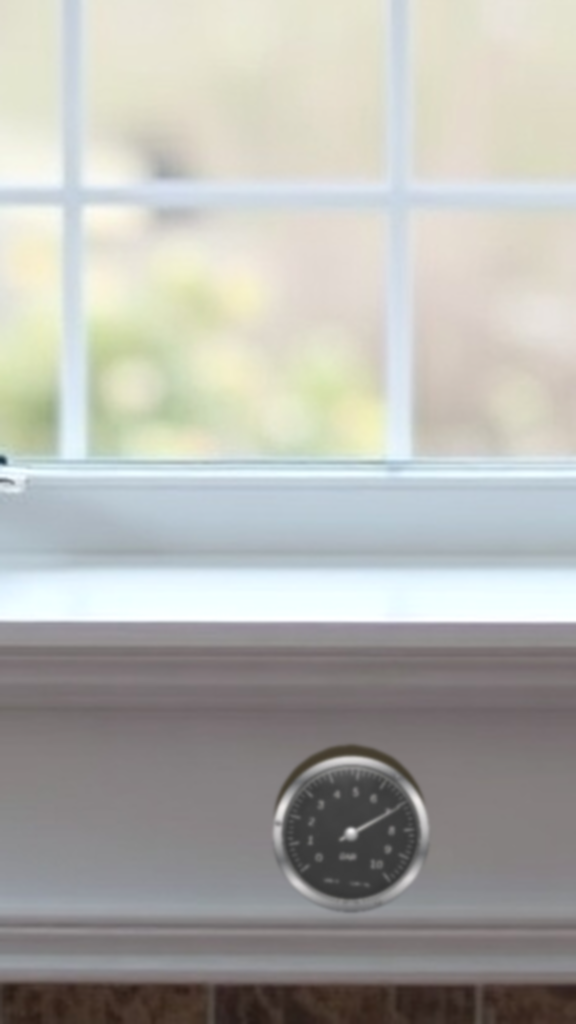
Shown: value=7 unit=bar
